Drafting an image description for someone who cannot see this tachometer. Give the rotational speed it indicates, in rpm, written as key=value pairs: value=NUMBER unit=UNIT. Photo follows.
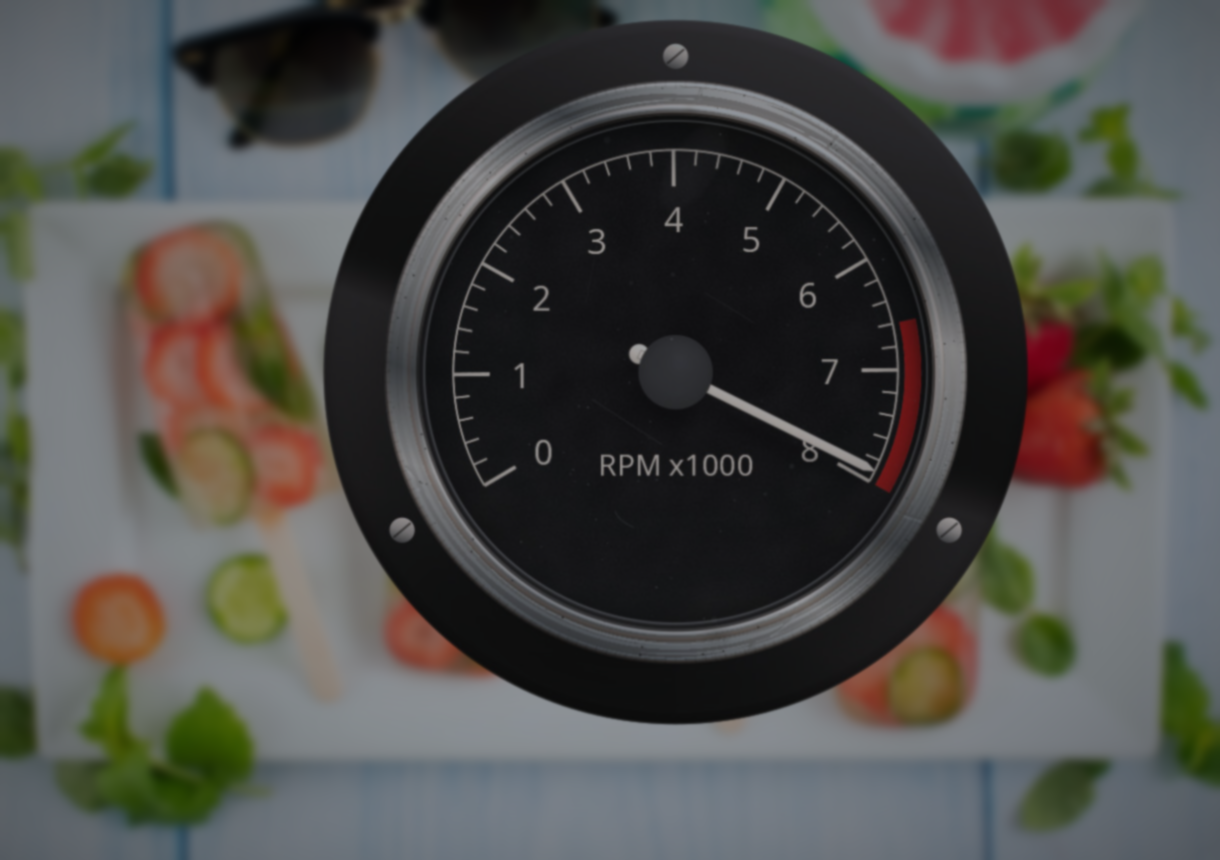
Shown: value=7900 unit=rpm
